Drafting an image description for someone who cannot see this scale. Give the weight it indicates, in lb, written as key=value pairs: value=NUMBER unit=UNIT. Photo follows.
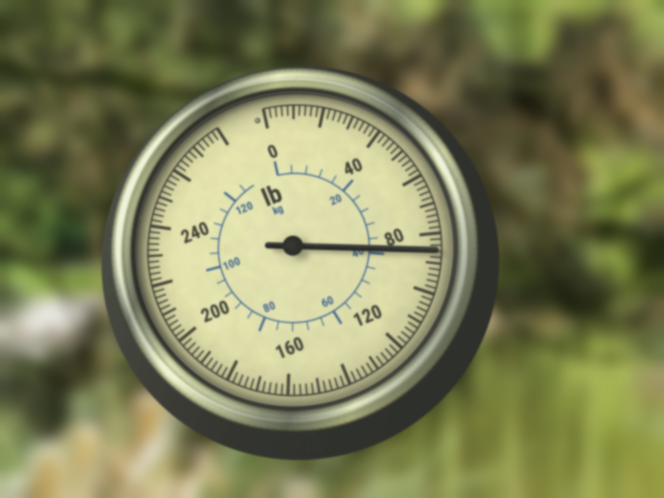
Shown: value=86 unit=lb
